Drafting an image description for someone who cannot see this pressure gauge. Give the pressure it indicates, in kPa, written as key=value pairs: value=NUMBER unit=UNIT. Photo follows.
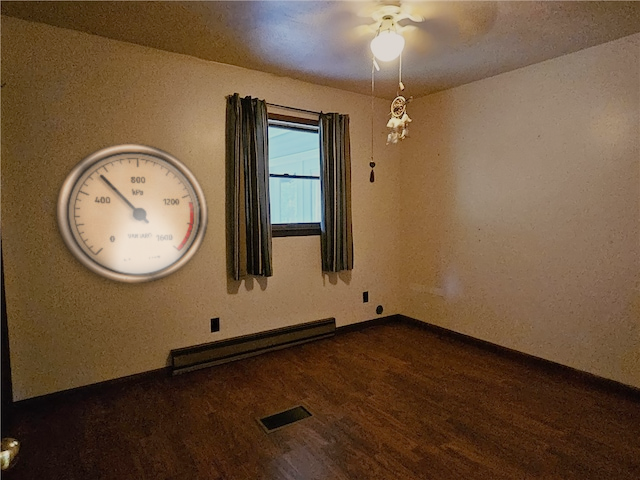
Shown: value=550 unit=kPa
